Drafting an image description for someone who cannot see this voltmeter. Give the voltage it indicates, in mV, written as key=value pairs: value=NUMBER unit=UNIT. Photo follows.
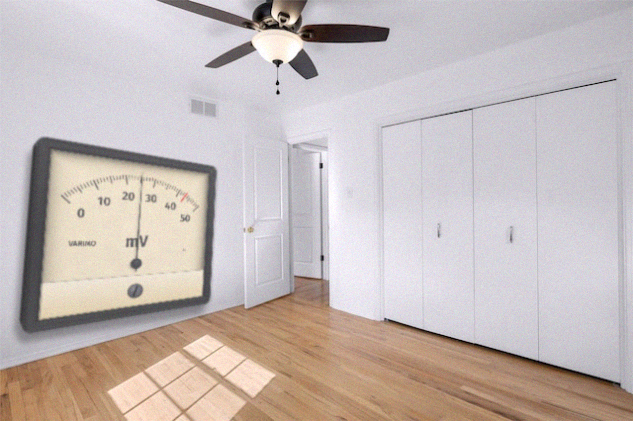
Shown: value=25 unit=mV
